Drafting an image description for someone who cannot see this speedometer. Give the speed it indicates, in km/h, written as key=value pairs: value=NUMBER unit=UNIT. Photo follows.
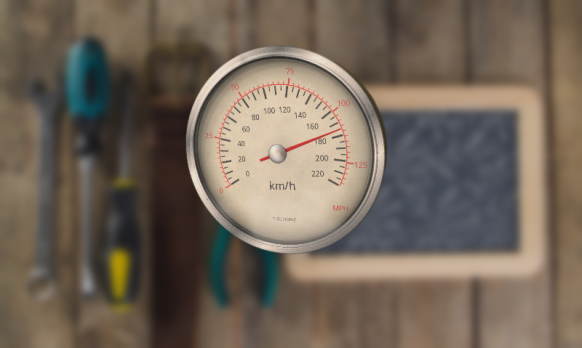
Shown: value=175 unit=km/h
